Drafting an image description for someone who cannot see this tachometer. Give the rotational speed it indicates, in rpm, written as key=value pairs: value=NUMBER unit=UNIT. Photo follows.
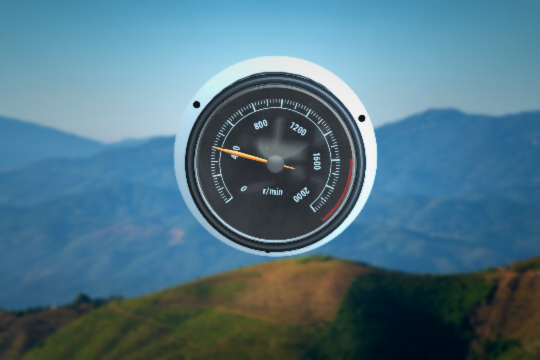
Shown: value=400 unit=rpm
